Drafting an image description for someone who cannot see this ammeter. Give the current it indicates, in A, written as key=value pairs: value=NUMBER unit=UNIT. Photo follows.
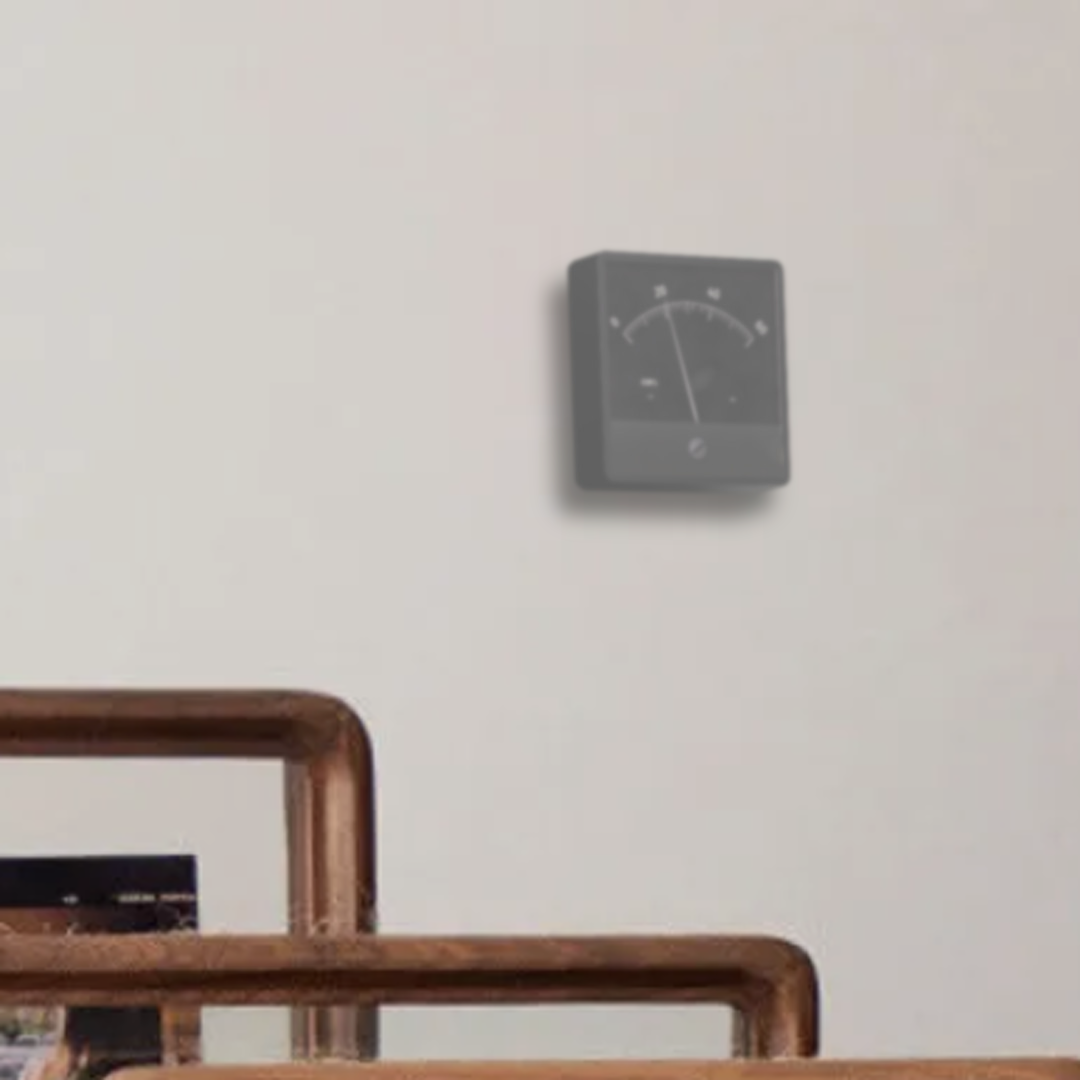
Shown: value=20 unit=A
